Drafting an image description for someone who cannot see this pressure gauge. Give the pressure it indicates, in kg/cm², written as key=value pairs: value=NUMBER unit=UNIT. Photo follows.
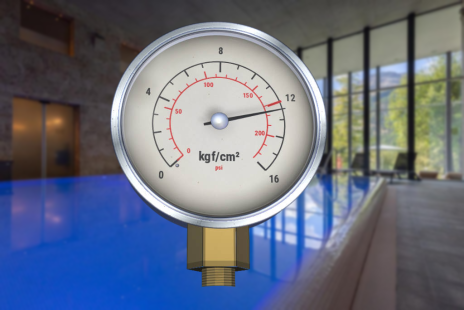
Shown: value=12.5 unit=kg/cm²
